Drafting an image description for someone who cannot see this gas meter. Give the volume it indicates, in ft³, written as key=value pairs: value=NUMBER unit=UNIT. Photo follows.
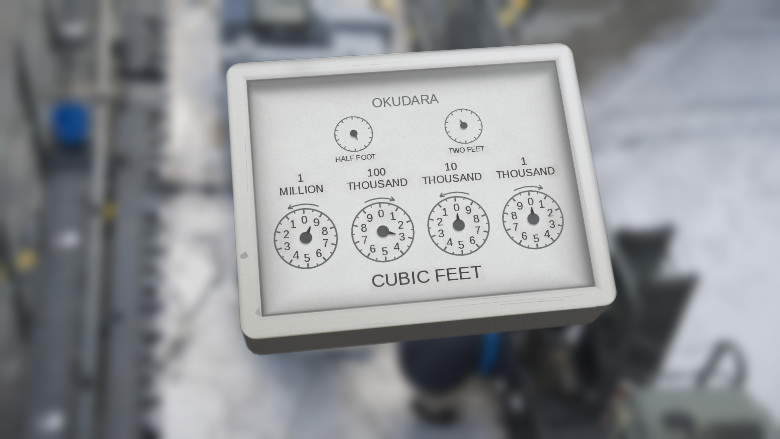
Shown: value=930000 unit=ft³
